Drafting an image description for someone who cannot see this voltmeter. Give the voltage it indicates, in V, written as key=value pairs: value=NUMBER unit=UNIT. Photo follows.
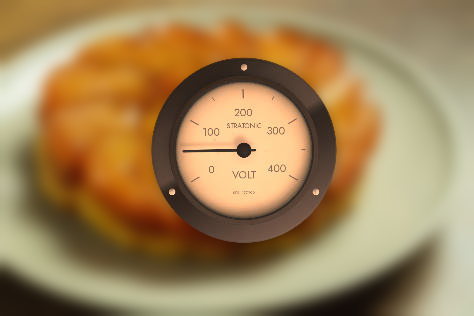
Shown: value=50 unit=V
